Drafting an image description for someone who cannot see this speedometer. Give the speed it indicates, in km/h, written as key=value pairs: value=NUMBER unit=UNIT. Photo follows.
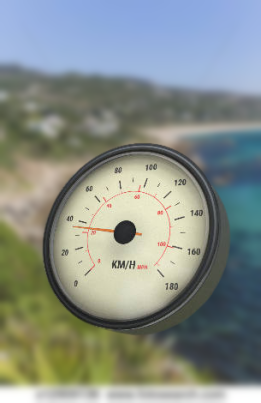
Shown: value=35 unit=km/h
